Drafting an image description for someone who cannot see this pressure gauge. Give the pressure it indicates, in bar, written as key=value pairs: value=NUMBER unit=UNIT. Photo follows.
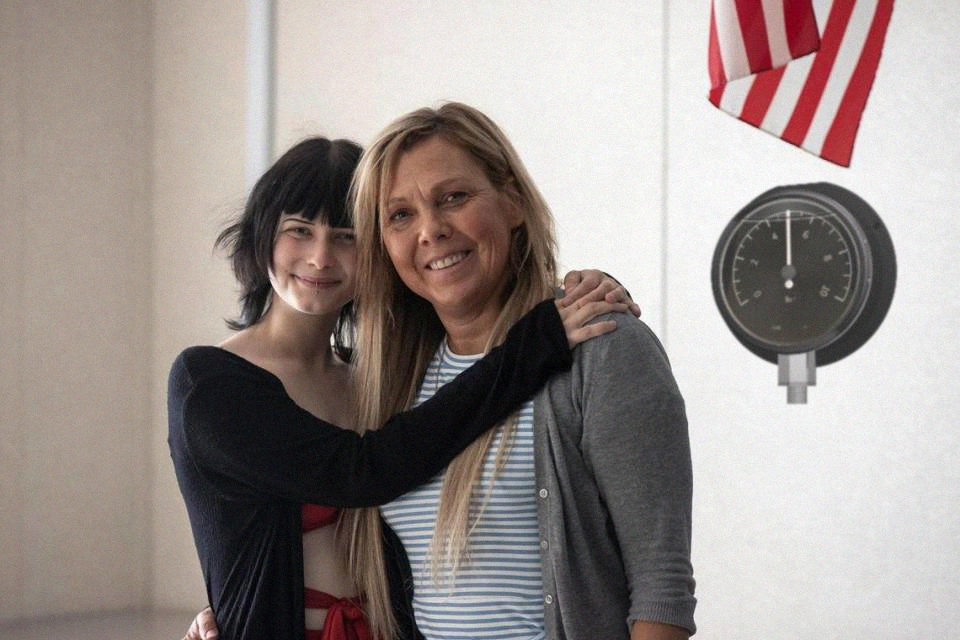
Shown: value=5 unit=bar
